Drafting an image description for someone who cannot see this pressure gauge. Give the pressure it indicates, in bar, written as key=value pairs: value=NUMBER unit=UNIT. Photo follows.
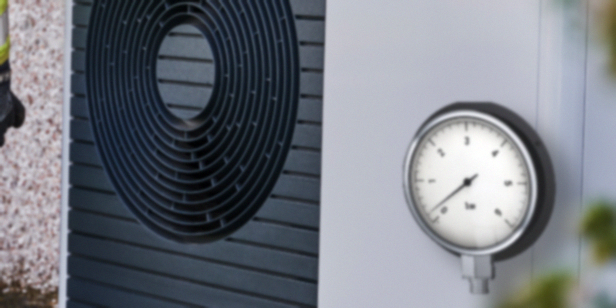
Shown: value=0.2 unit=bar
